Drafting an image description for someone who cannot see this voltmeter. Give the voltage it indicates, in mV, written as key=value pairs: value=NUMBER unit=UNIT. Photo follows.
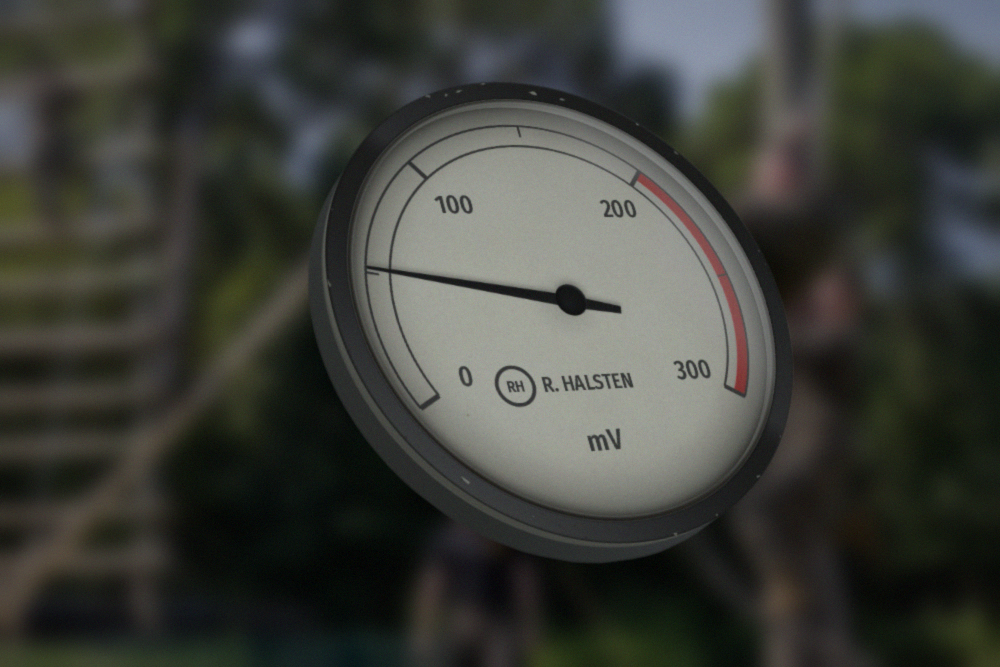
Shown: value=50 unit=mV
